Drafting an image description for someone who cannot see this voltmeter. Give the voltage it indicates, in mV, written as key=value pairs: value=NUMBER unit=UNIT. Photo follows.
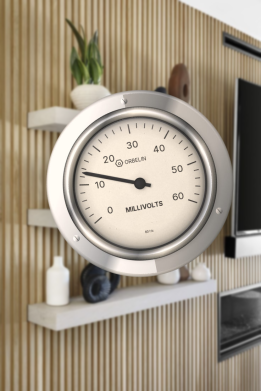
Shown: value=13 unit=mV
